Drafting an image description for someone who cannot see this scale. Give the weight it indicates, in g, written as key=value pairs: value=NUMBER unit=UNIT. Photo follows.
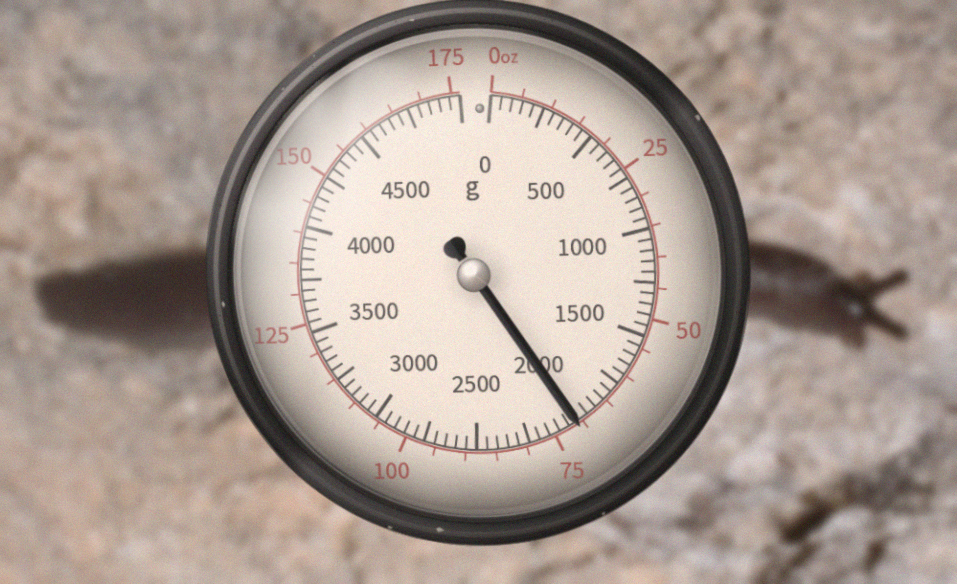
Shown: value=2000 unit=g
